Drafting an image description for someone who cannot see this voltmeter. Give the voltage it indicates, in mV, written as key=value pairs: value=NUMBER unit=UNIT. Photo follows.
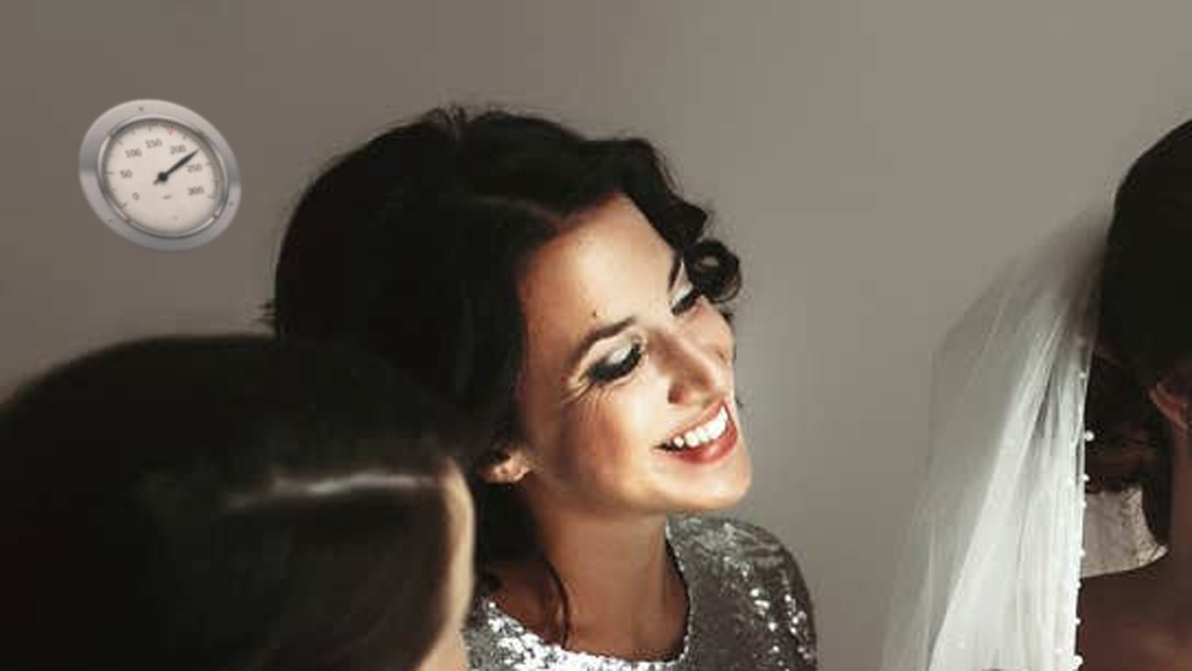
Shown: value=225 unit=mV
